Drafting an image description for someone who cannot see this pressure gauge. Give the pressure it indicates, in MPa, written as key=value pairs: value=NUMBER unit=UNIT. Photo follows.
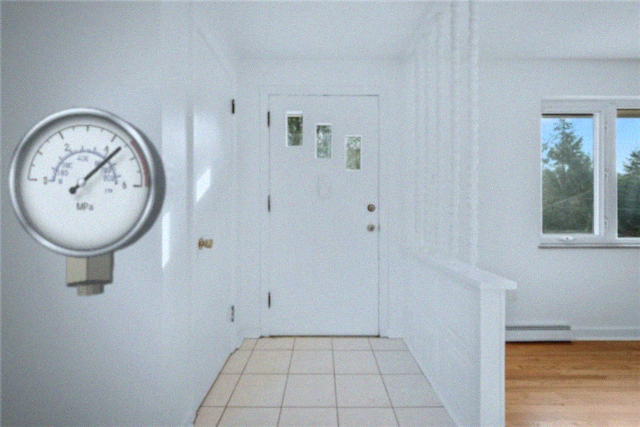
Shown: value=4.5 unit=MPa
